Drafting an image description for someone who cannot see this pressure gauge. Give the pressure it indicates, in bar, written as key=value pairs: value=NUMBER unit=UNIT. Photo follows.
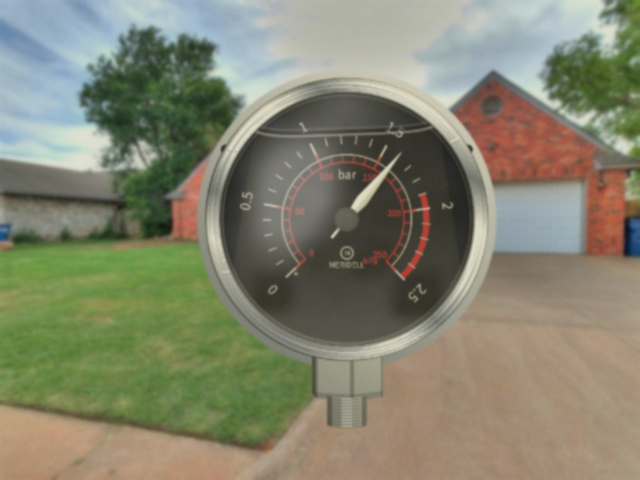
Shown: value=1.6 unit=bar
